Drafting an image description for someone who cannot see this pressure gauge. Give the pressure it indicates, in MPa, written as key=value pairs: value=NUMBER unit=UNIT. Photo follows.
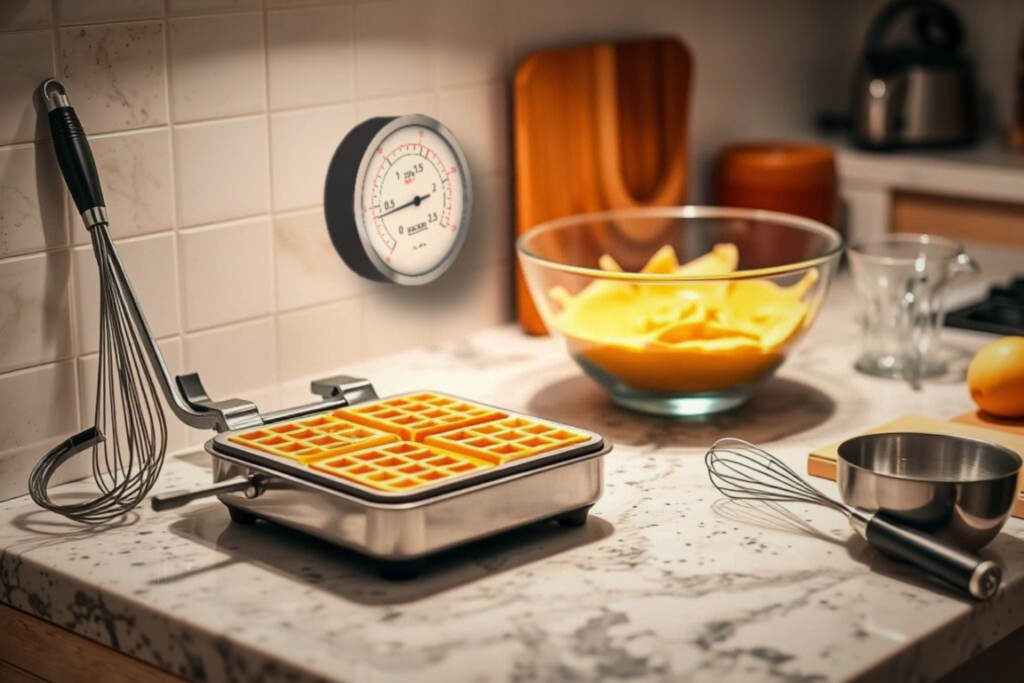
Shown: value=0.4 unit=MPa
